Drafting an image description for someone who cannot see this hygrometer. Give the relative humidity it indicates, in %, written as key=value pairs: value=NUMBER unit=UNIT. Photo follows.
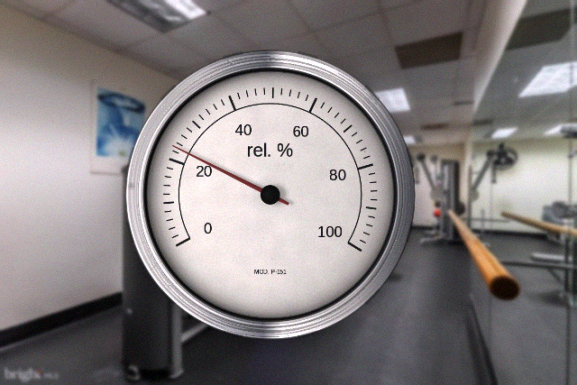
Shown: value=23 unit=%
